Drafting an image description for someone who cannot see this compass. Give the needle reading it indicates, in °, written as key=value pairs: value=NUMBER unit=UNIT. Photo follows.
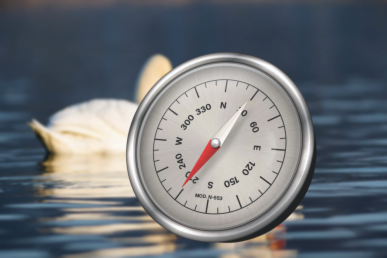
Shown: value=210 unit=°
